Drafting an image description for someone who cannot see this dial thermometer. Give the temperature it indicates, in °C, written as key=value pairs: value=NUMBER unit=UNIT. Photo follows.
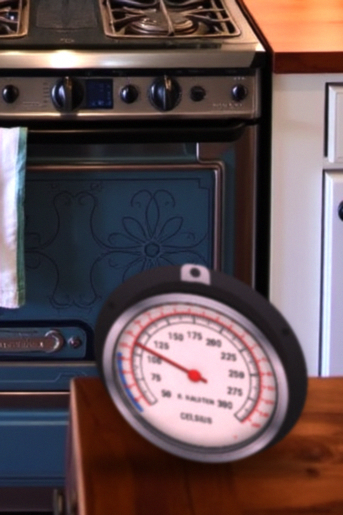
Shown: value=112.5 unit=°C
